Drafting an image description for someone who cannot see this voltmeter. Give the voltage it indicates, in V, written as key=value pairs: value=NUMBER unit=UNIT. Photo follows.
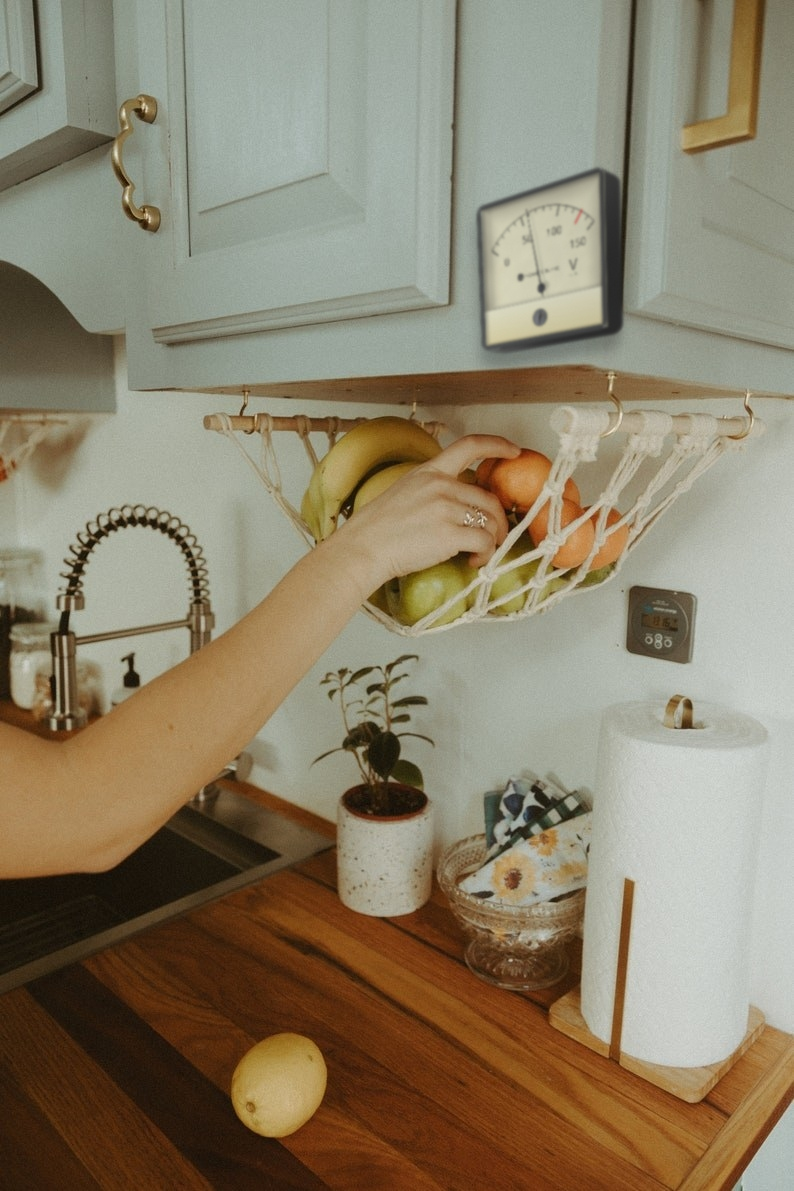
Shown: value=60 unit=V
